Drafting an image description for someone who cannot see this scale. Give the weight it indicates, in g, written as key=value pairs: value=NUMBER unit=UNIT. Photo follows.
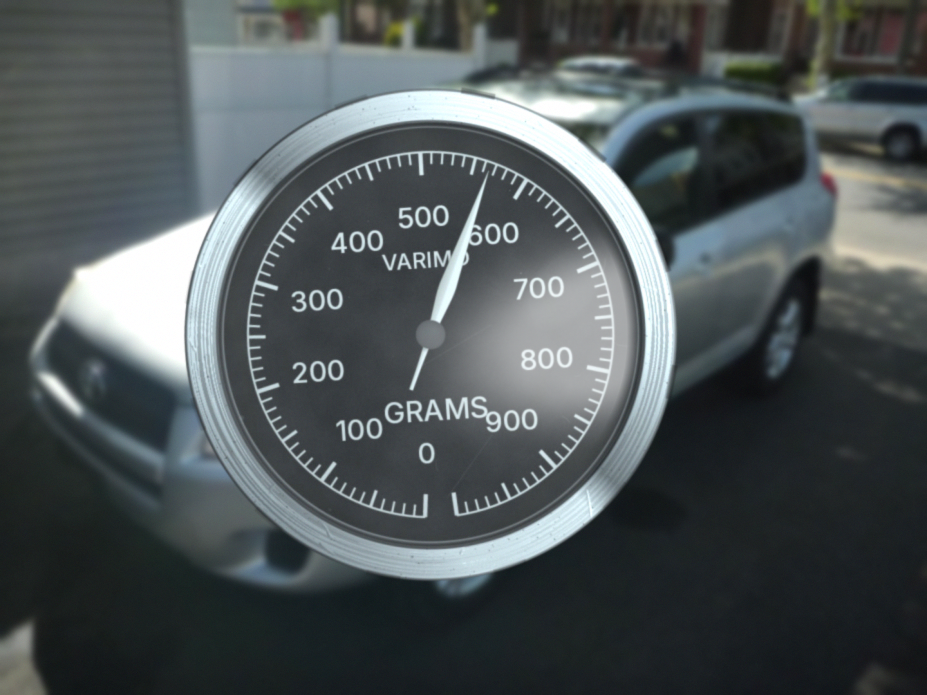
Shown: value=565 unit=g
